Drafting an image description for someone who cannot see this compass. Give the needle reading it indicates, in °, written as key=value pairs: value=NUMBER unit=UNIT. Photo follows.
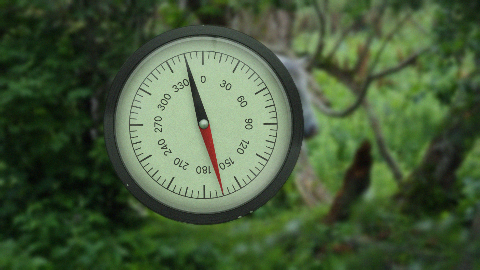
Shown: value=165 unit=°
